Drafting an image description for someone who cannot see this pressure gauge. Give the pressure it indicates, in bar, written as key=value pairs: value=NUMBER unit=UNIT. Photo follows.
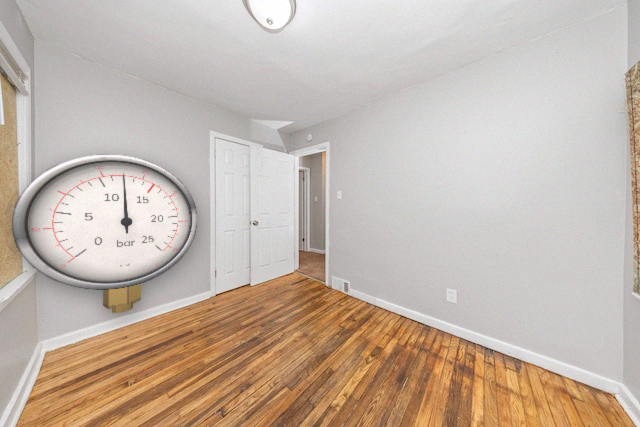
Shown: value=12 unit=bar
